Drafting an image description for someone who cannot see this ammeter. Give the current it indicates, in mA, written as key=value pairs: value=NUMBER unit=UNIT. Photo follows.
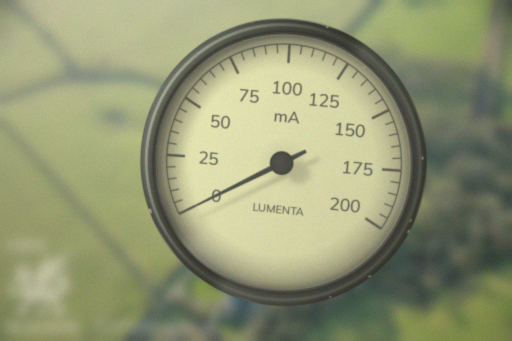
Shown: value=0 unit=mA
